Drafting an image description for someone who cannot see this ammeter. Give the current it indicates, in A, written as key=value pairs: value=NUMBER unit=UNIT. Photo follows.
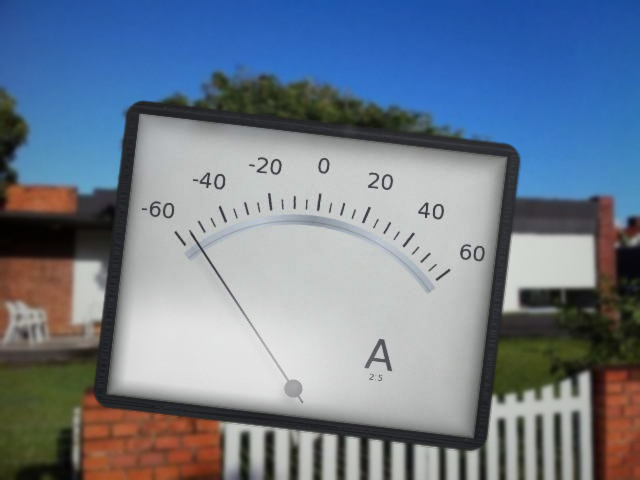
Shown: value=-55 unit=A
